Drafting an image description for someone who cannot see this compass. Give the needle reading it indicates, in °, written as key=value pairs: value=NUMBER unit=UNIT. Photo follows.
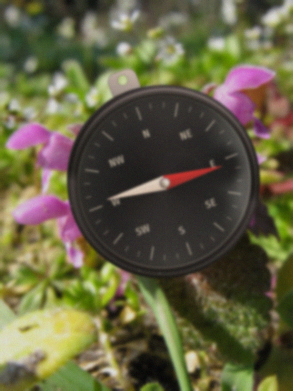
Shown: value=95 unit=°
